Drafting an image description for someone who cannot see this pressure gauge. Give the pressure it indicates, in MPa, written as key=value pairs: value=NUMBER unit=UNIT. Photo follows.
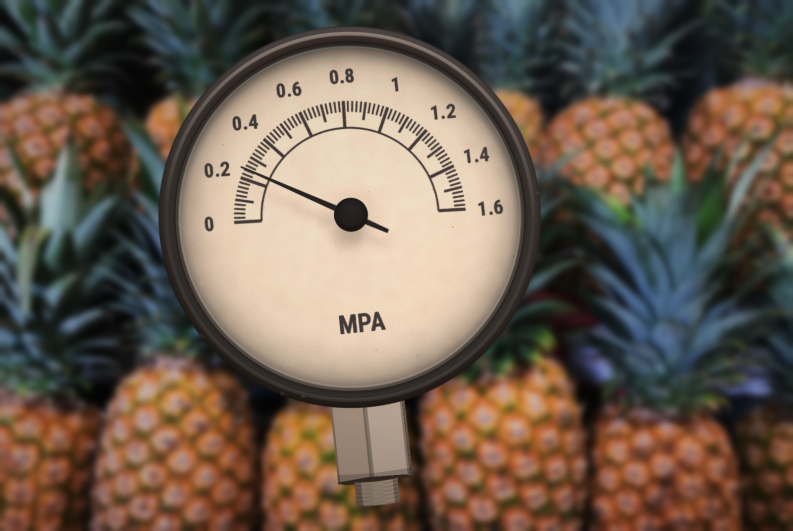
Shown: value=0.24 unit=MPa
